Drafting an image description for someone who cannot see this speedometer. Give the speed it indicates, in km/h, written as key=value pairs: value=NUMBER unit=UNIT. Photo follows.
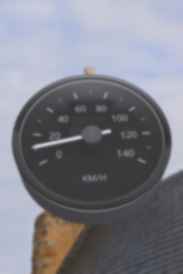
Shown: value=10 unit=km/h
